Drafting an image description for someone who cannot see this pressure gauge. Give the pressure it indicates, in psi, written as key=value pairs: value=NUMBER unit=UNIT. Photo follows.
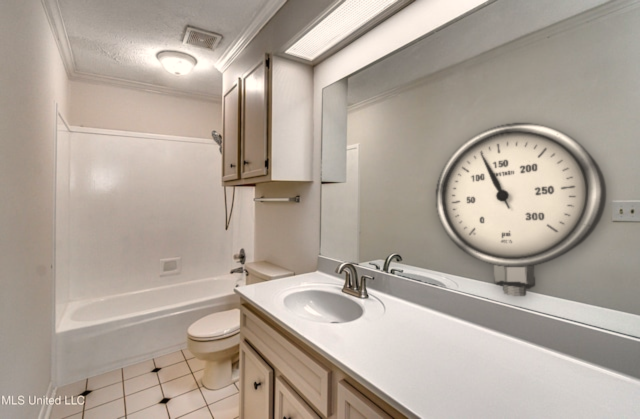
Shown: value=130 unit=psi
